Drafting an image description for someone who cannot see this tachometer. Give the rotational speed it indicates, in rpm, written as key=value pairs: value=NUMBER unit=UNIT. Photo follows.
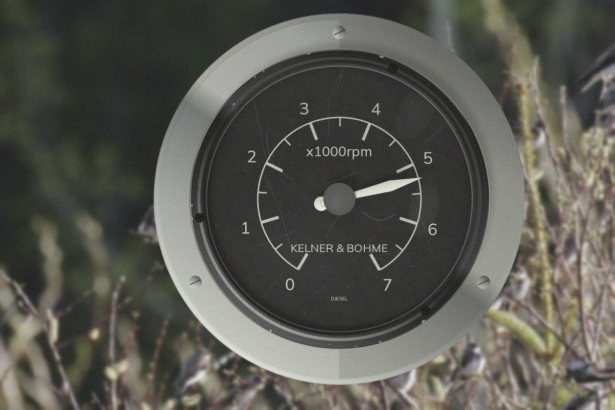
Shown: value=5250 unit=rpm
